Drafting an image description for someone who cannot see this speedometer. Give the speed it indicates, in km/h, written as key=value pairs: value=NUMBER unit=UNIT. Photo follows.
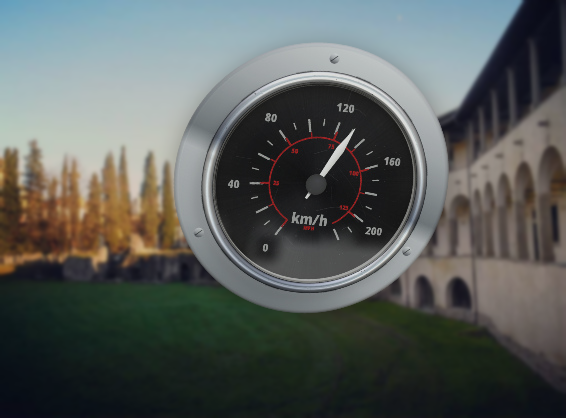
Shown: value=130 unit=km/h
